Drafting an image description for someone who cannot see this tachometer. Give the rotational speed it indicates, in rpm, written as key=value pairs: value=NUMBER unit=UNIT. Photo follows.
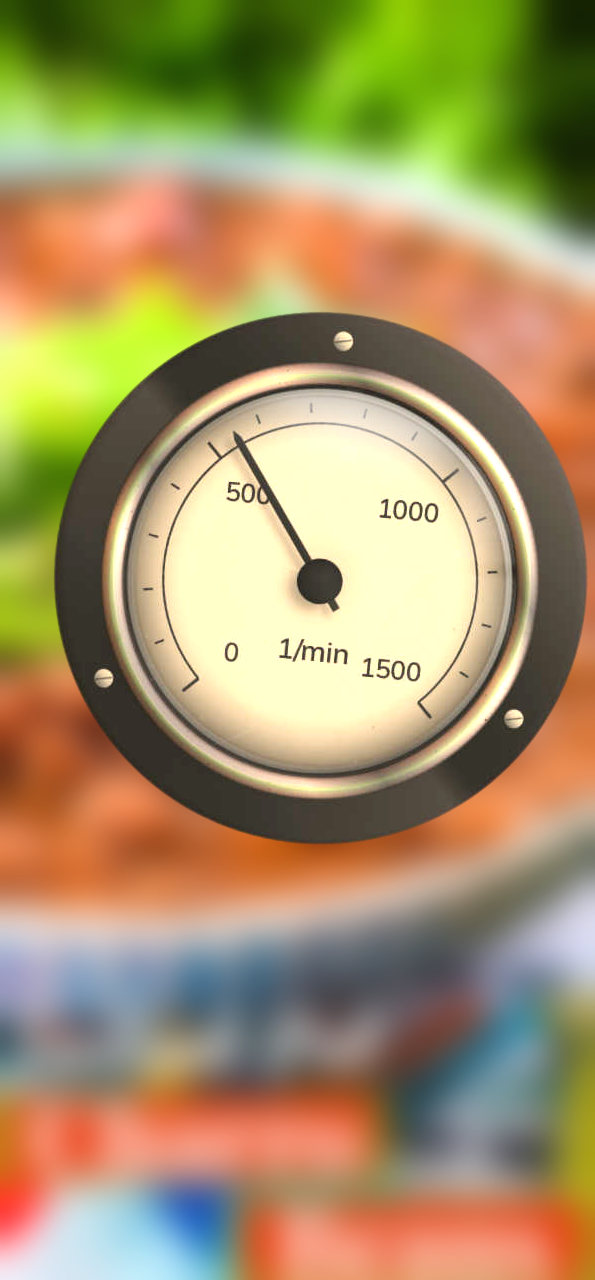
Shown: value=550 unit=rpm
